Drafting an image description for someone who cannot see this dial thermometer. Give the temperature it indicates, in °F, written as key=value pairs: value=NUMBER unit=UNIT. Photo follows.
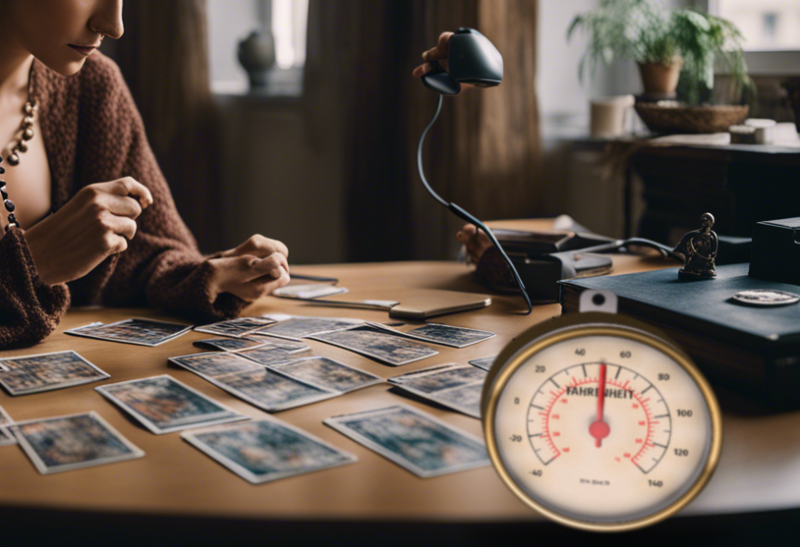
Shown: value=50 unit=°F
